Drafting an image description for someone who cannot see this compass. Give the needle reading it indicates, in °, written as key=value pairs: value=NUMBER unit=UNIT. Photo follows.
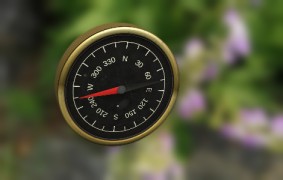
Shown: value=255 unit=°
